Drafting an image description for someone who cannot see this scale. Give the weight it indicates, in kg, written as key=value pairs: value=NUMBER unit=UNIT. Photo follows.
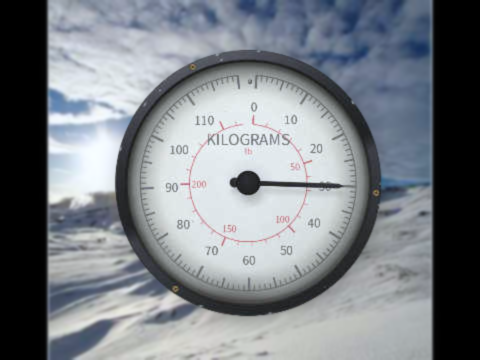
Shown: value=30 unit=kg
